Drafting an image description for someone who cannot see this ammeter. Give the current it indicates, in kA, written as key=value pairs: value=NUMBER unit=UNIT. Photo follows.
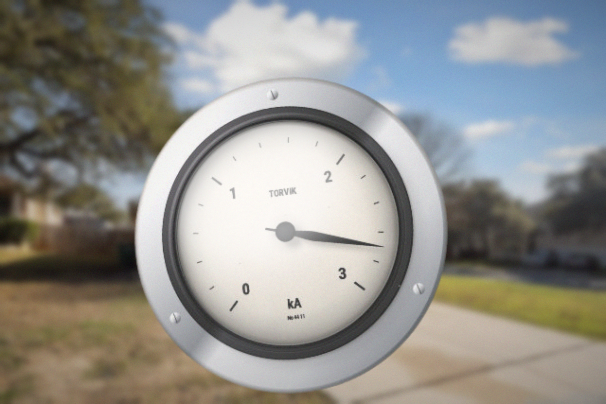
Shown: value=2.7 unit=kA
